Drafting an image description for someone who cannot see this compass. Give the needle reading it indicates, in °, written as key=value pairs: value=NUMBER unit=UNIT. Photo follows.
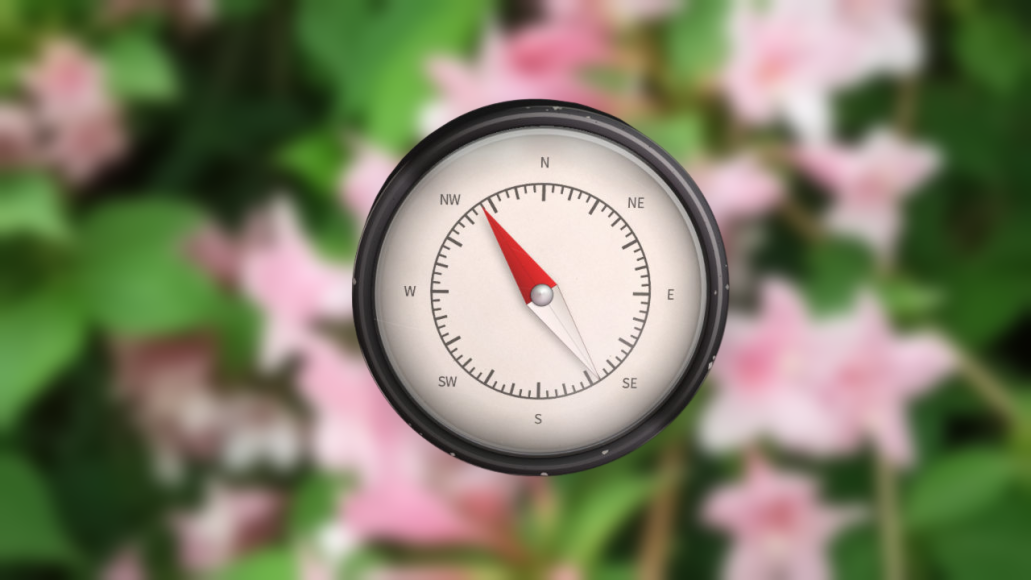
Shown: value=325 unit=°
